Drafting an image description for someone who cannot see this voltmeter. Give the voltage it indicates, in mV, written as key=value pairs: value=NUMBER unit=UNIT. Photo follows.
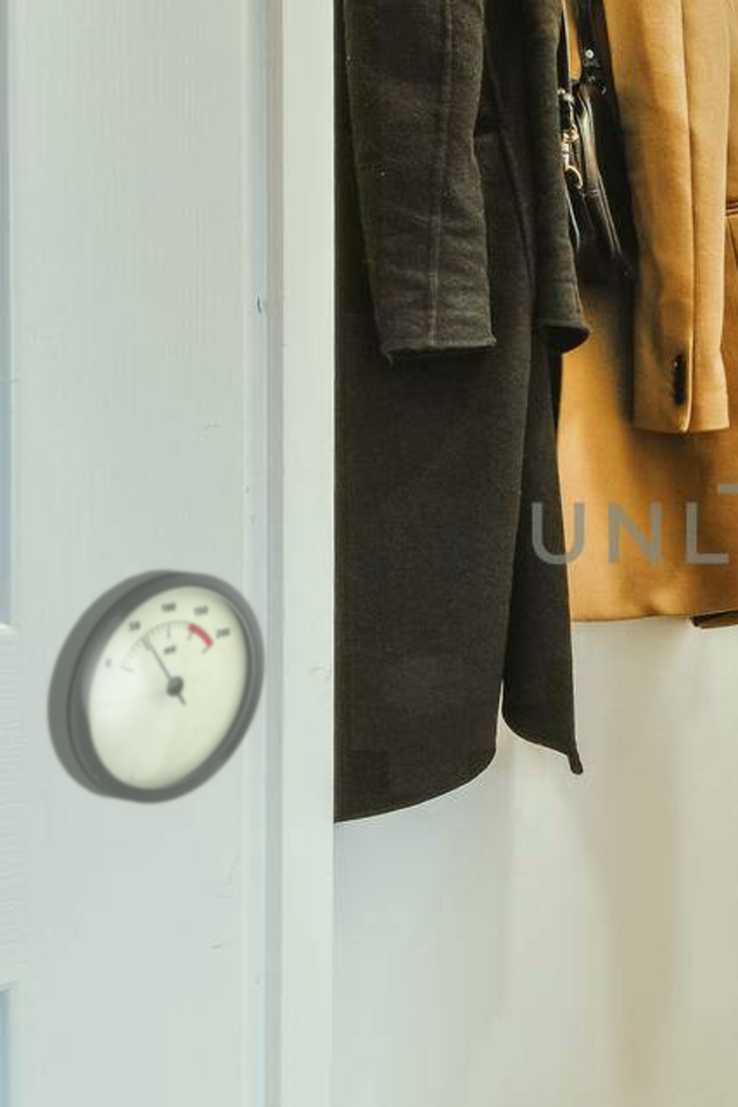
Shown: value=50 unit=mV
